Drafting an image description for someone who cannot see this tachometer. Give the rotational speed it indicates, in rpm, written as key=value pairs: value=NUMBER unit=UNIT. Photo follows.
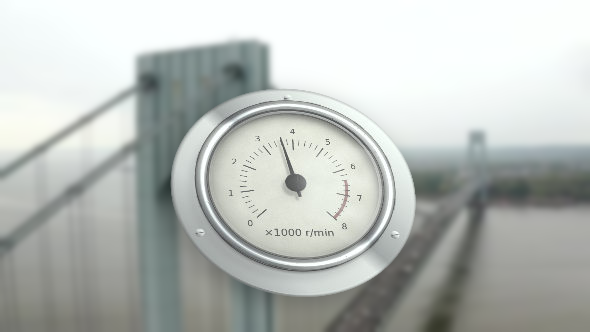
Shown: value=3600 unit=rpm
